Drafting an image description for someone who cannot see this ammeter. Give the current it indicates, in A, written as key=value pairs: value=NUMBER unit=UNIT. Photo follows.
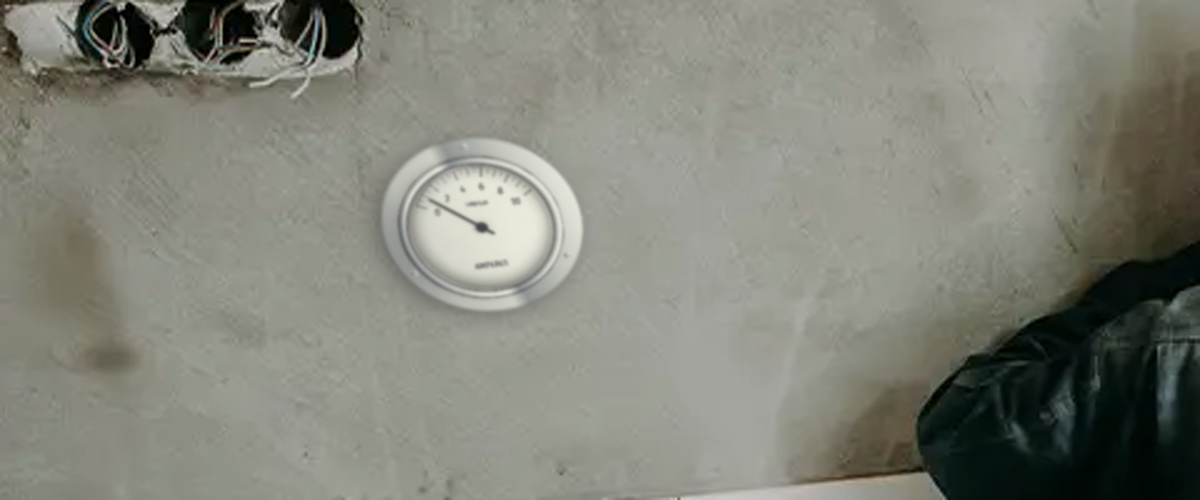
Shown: value=1 unit=A
